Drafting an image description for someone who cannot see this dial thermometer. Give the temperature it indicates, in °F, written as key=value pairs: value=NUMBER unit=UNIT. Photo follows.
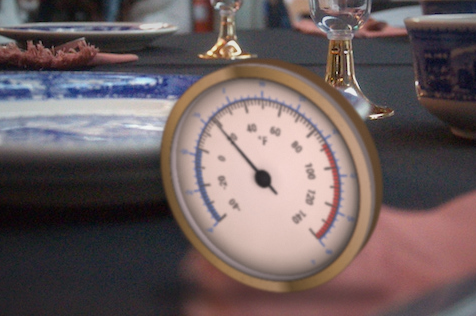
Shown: value=20 unit=°F
